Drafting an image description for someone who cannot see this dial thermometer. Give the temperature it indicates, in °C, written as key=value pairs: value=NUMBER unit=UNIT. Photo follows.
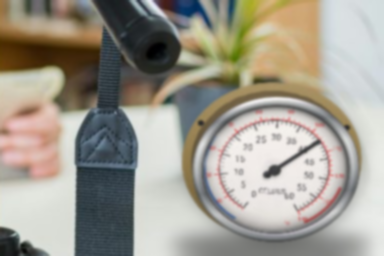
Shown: value=40 unit=°C
